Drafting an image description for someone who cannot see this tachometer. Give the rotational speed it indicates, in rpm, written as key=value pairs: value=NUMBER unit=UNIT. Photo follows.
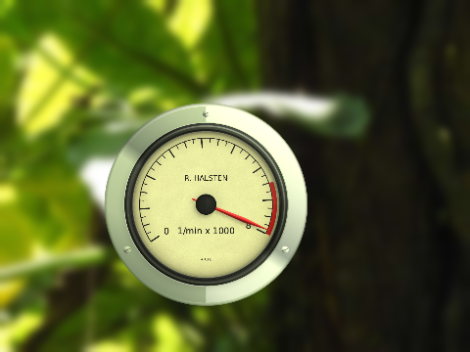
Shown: value=7875 unit=rpm
